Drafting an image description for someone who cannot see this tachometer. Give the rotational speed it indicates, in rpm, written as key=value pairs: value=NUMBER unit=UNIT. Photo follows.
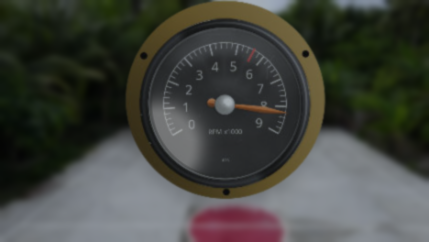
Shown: value=8200 unit=rpm
